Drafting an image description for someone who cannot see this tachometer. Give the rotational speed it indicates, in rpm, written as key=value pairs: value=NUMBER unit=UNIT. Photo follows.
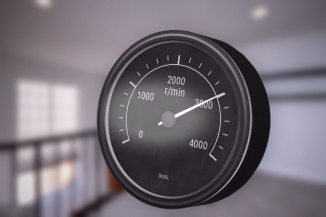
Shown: value=3000 unit=rpm
